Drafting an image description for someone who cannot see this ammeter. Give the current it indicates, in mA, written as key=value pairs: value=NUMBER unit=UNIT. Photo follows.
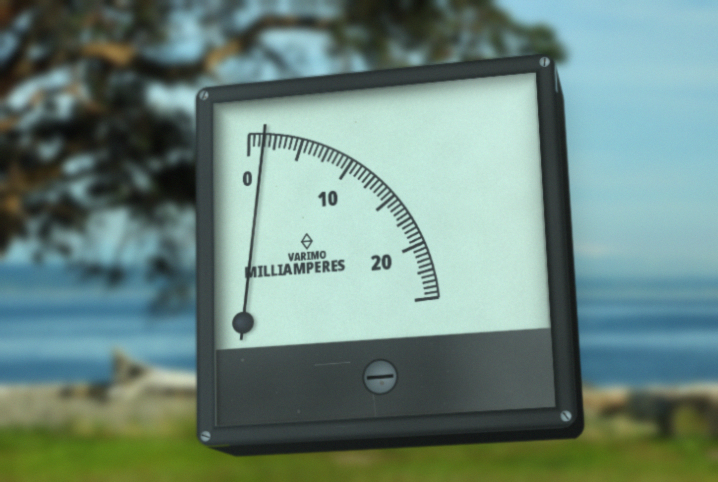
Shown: value=1.5 unit=mA
